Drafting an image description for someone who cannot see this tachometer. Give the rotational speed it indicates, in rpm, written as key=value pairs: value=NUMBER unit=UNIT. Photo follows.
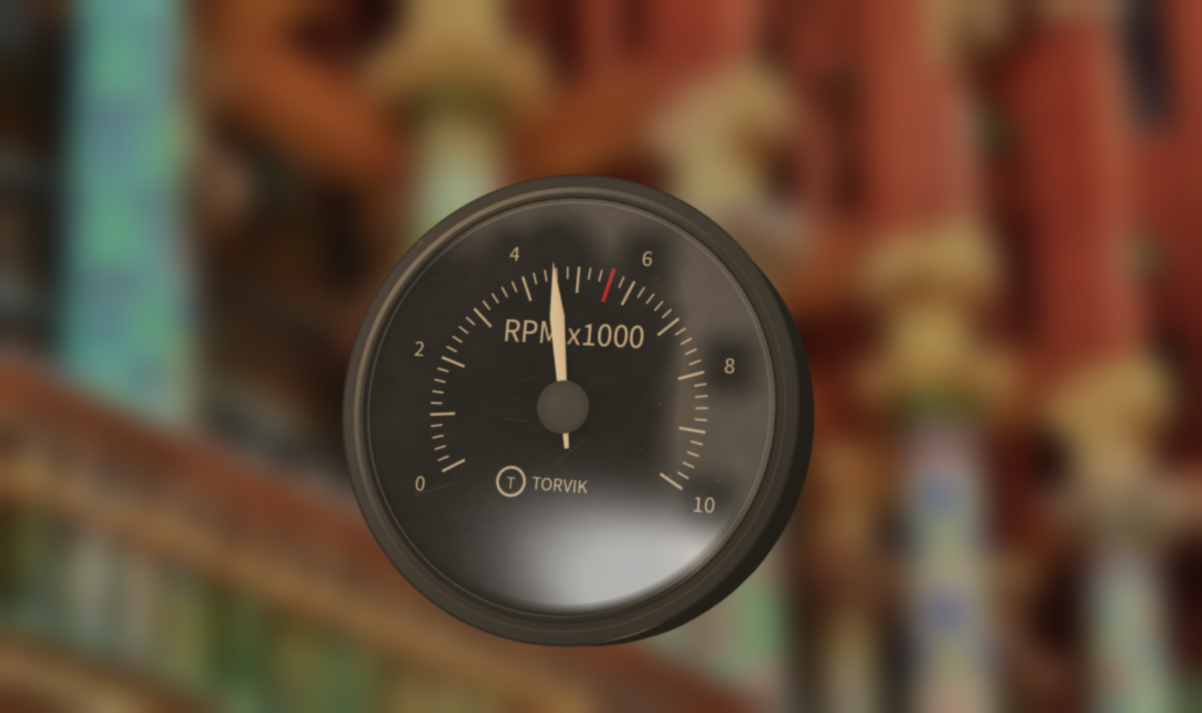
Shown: value=4600 unit=rpm
